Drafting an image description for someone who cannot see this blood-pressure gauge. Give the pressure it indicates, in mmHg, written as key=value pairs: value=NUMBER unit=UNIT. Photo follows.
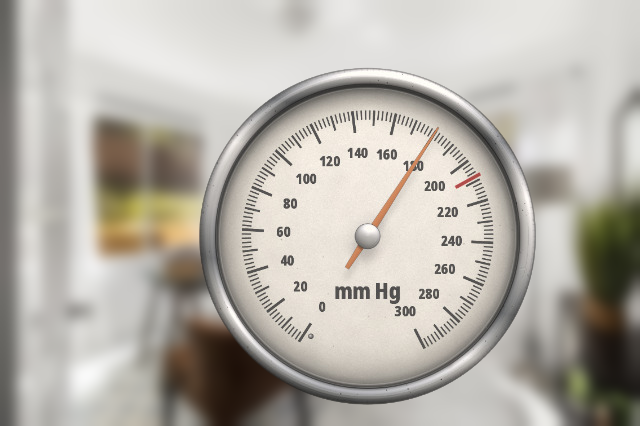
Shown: value=180 unit=mmHg
